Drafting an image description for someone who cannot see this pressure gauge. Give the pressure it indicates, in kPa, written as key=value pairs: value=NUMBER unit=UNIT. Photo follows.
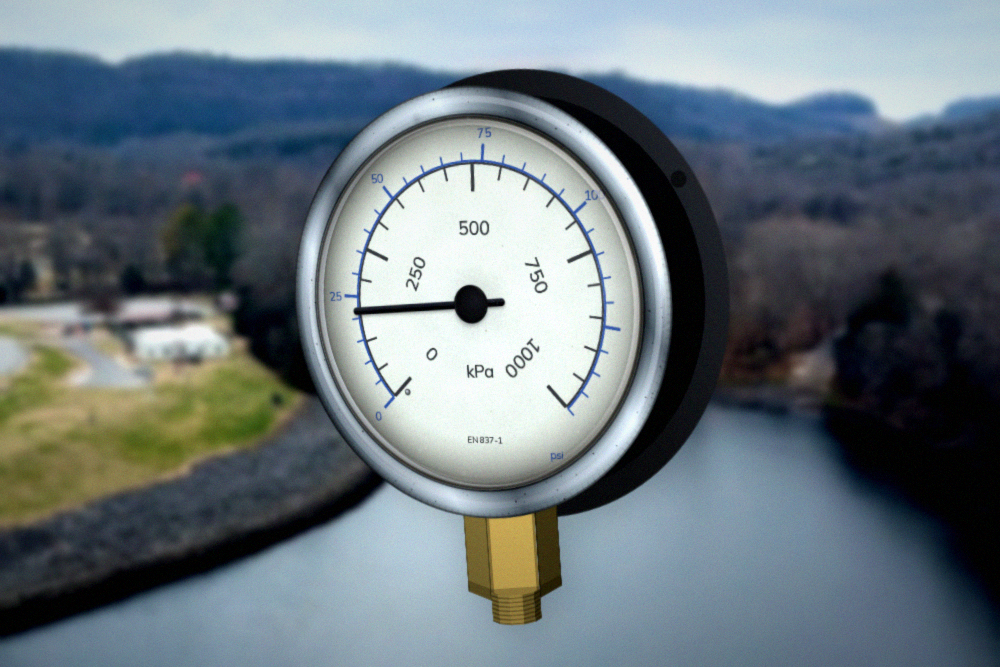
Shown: value=150 unit=kPa
